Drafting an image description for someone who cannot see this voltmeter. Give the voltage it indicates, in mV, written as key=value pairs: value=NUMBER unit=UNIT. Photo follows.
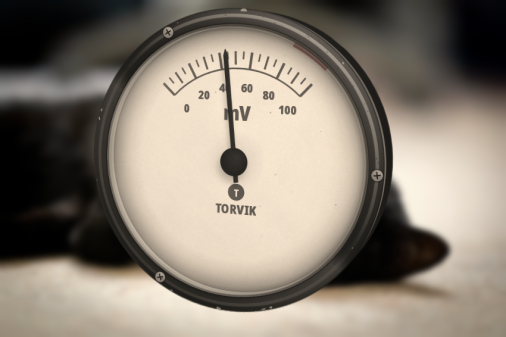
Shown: value=45 unit=mV
